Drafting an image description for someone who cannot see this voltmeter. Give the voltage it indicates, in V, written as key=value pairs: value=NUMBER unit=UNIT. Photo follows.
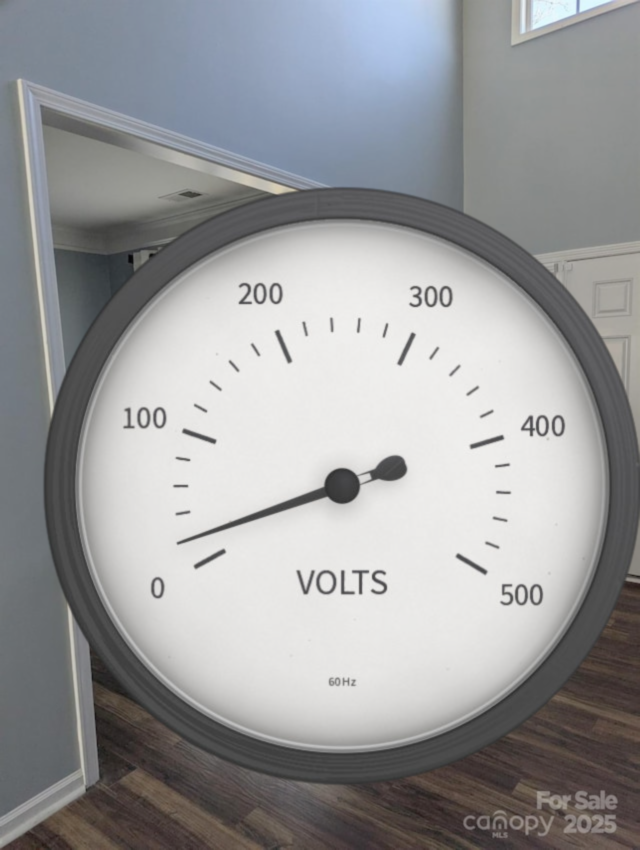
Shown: value=20 unit=V
